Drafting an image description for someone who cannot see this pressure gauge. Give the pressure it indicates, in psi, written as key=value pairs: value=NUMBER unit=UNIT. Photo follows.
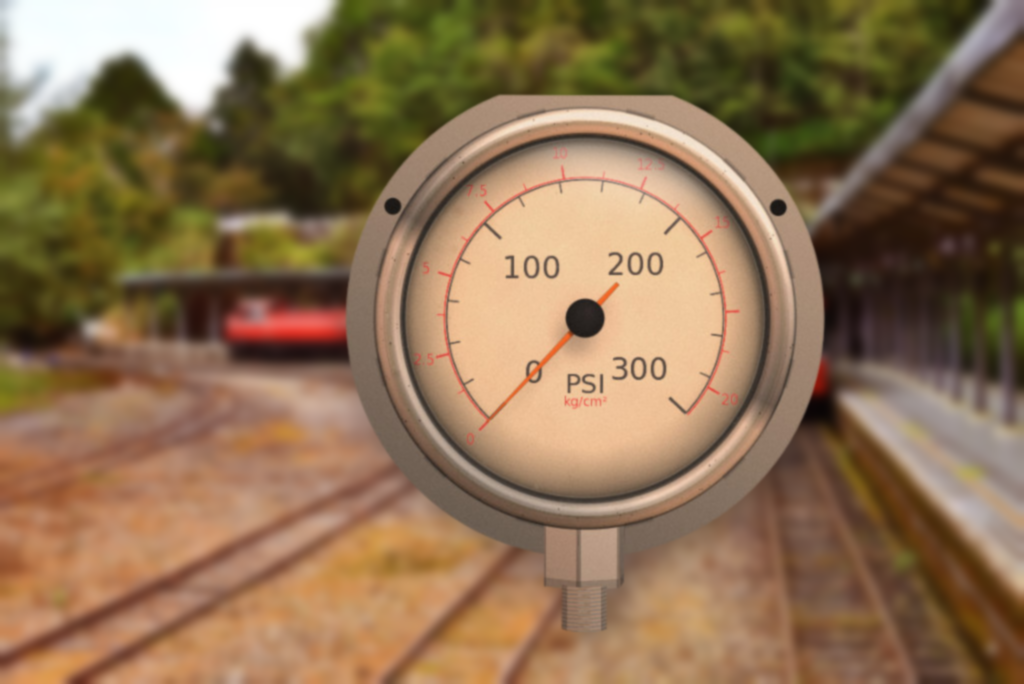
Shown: value=0 unit=psi
